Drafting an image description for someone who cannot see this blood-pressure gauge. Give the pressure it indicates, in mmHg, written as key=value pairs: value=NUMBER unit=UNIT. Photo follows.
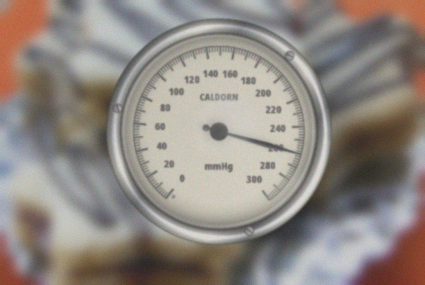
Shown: value=260 unit=mmHg
